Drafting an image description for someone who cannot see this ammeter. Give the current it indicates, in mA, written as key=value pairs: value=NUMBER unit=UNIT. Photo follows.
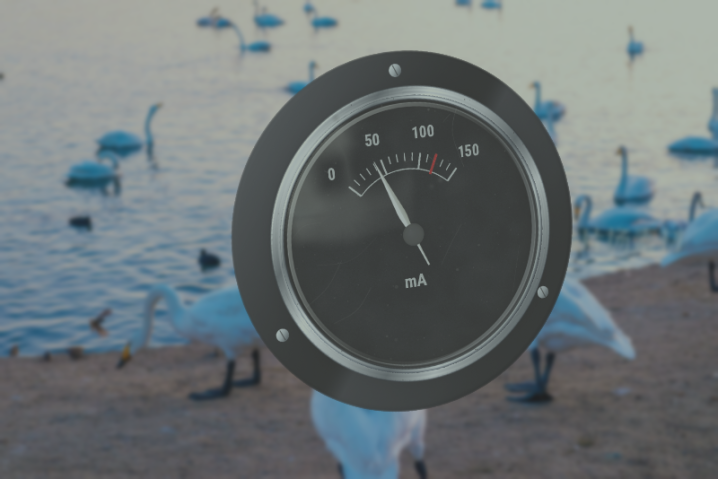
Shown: value=40 unit=mA
